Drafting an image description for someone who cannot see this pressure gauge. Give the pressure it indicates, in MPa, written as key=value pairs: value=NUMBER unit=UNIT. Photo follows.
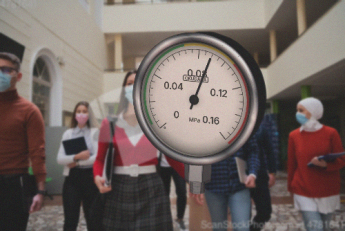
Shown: value=0.09 unit=MPa
